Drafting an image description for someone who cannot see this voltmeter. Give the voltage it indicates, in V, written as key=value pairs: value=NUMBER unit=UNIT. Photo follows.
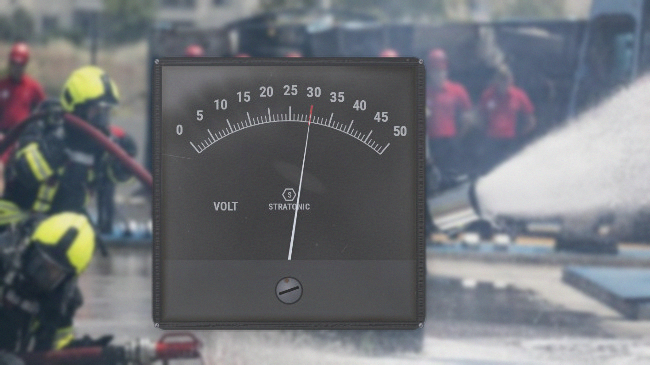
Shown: value=30 unit=V
